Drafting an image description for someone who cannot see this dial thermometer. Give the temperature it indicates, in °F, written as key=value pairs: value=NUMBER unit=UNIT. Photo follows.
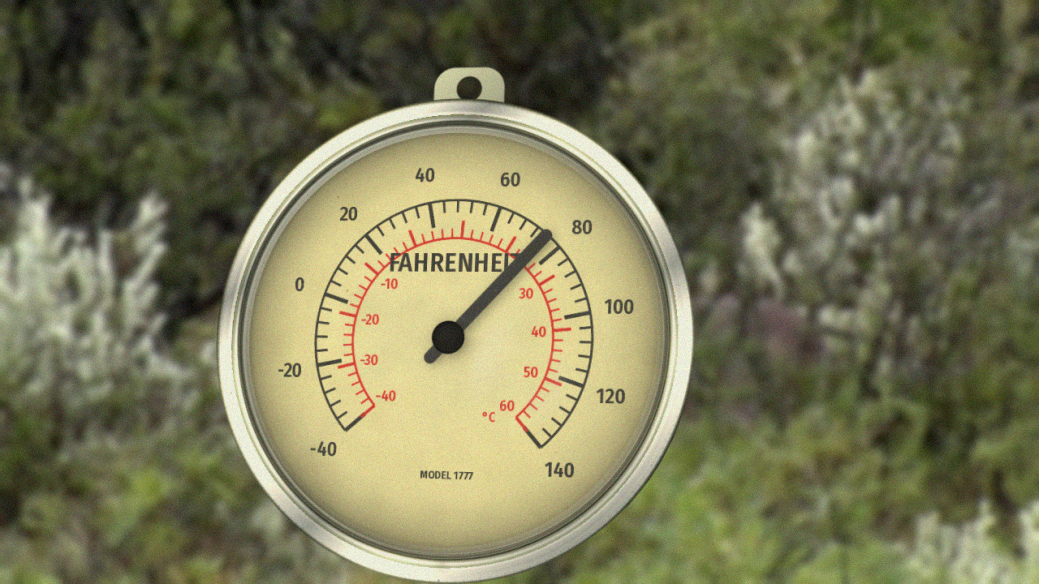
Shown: value=76 unit=°F
